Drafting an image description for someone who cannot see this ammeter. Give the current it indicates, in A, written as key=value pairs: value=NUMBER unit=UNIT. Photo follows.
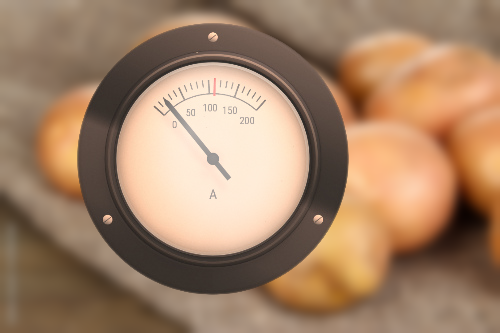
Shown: value=20 unit=A
